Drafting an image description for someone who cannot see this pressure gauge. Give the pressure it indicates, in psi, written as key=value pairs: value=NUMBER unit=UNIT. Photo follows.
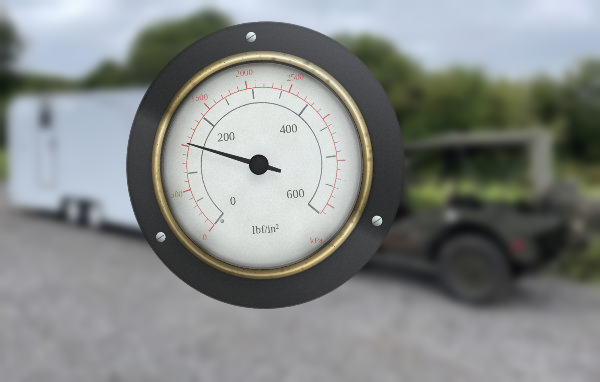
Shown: value=150 unit=psi
